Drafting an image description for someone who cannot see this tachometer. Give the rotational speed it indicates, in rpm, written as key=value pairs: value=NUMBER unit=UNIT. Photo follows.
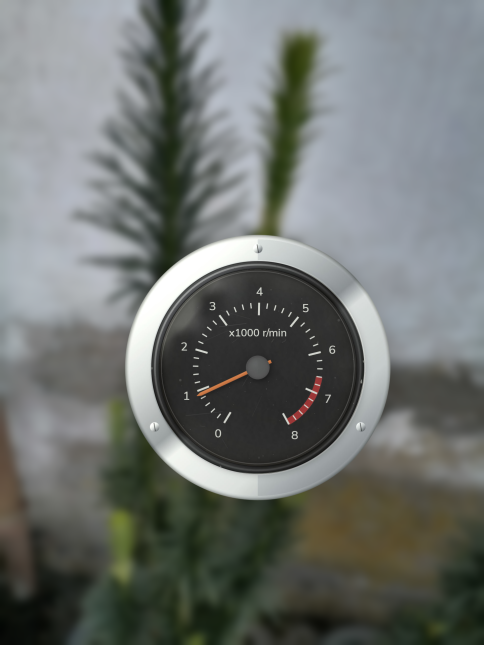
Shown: value=900 unit=rpm
